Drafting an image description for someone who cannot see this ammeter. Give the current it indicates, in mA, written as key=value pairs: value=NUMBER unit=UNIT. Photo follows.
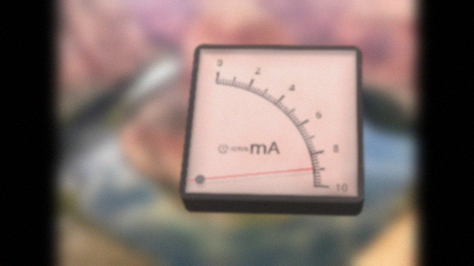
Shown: value=9 unit=mA
